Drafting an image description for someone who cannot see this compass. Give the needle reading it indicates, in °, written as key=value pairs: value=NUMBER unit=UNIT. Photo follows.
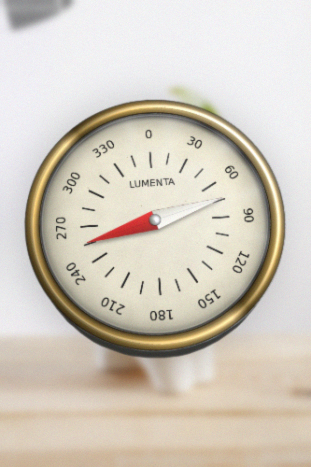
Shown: value=255 unit=°
